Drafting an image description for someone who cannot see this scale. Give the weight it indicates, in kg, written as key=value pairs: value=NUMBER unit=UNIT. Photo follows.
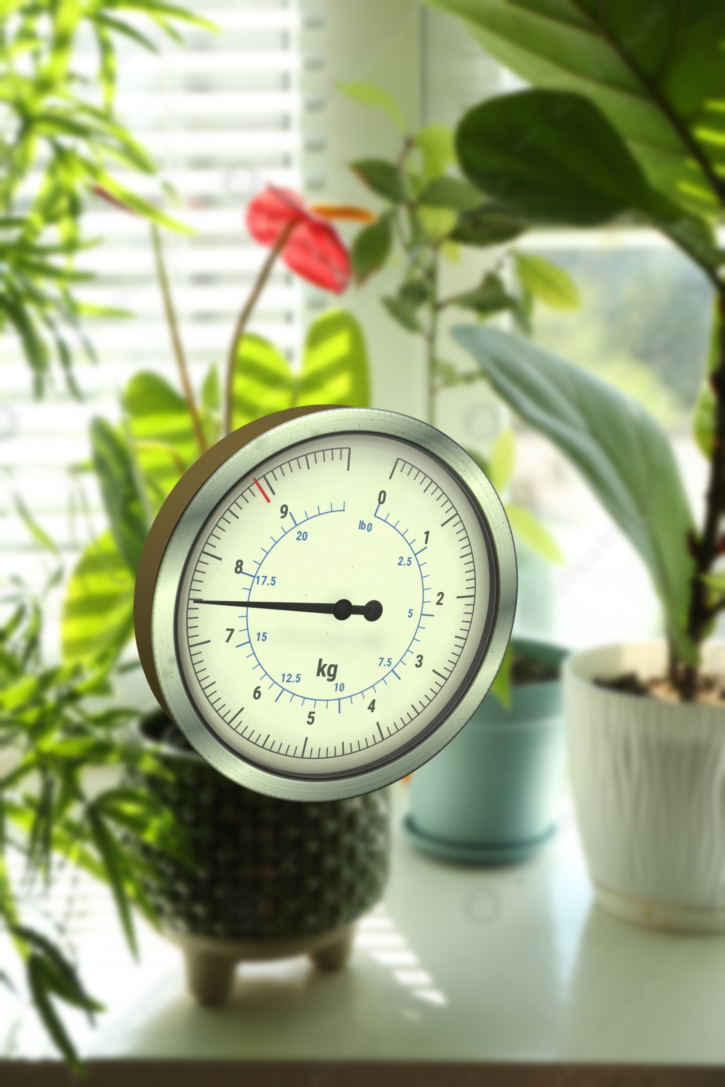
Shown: value=7.5 unit=kg
